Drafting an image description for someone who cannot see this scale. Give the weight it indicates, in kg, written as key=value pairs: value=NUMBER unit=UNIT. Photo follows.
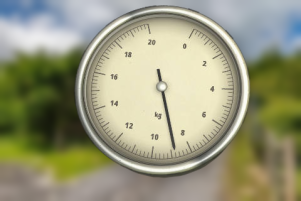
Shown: value=8.8 unit=kg
